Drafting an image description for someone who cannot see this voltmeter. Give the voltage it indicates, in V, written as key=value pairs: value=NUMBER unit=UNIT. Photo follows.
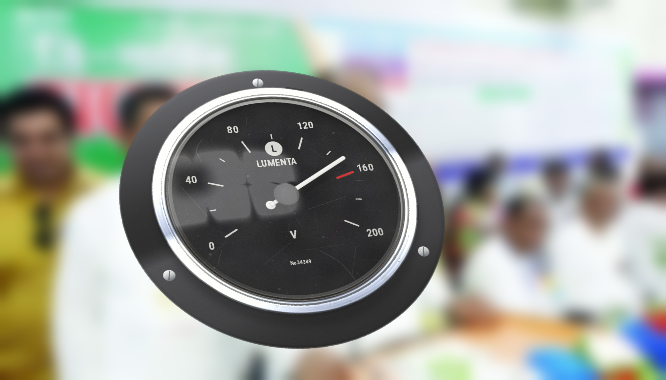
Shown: value=150 unit=V
